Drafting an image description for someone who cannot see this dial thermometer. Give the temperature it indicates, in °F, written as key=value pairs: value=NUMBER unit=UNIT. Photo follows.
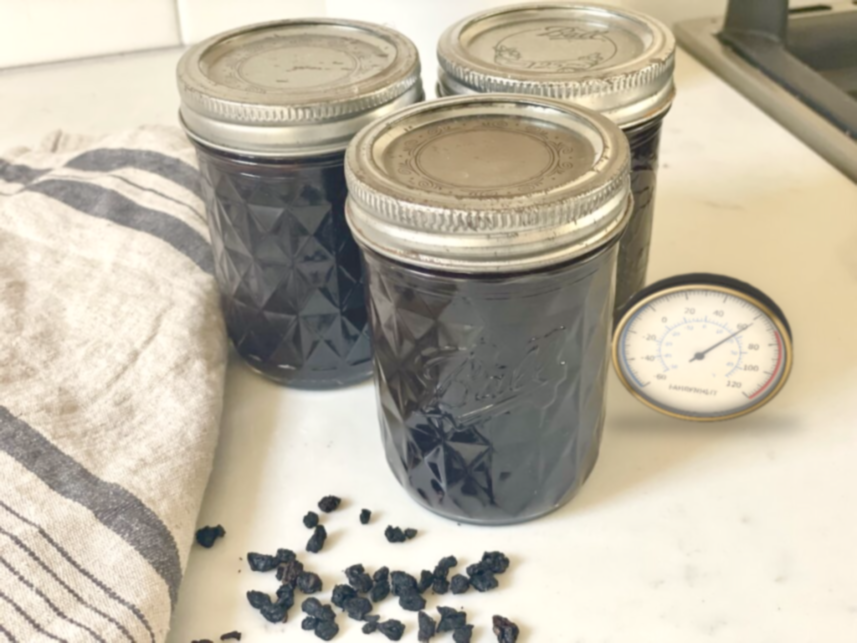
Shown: value=60 unit=°F
